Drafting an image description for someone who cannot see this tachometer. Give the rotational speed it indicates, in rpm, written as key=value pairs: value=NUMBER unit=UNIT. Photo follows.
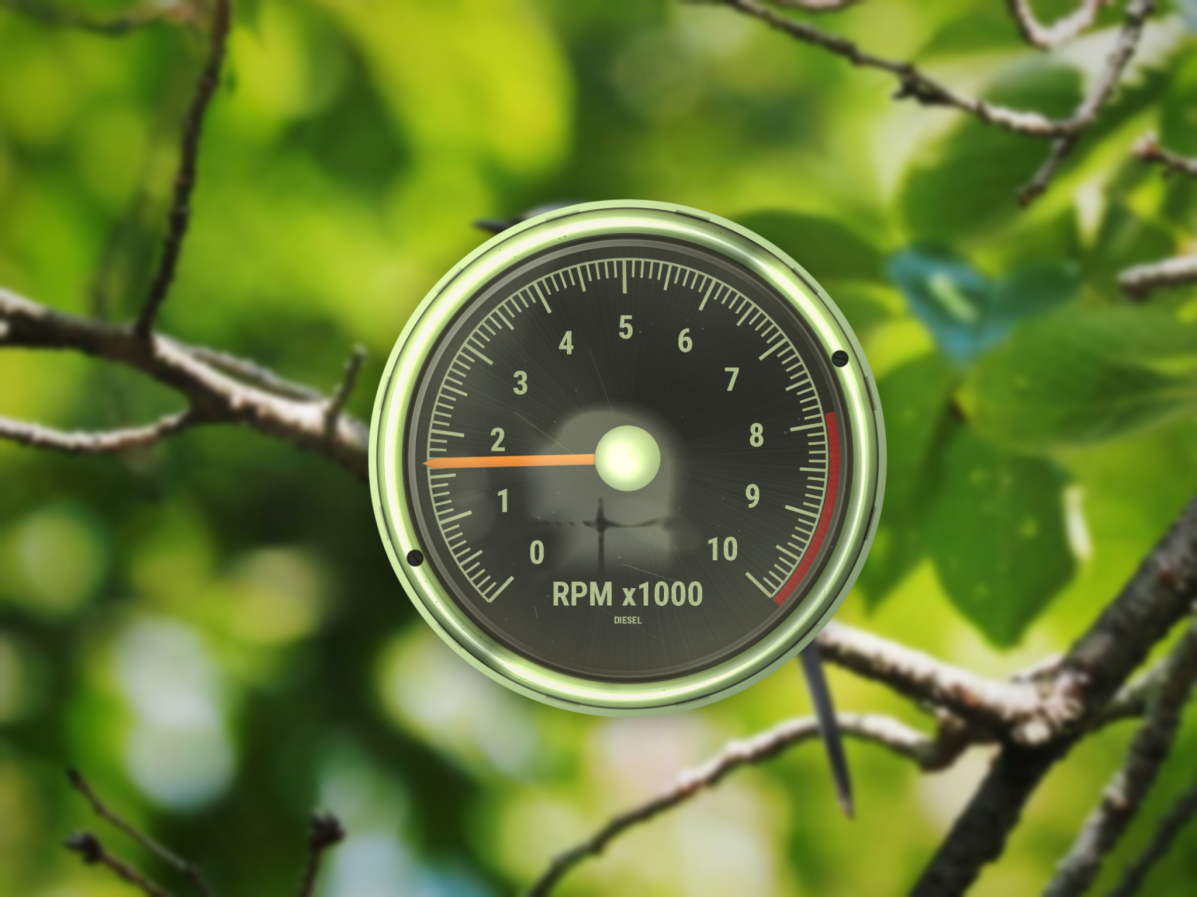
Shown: value=1650 unit=rpm
